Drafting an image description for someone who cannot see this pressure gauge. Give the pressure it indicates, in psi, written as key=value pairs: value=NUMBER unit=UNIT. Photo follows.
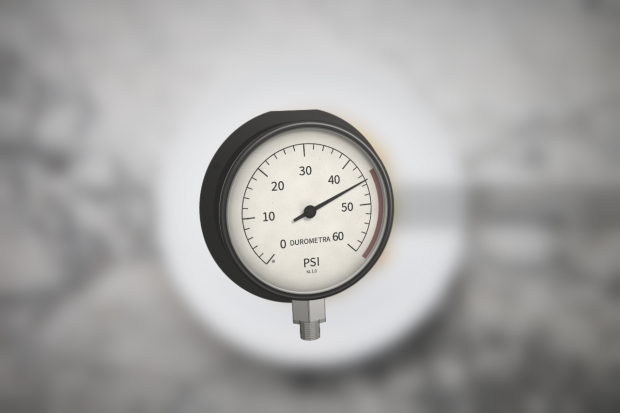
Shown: value=45 unit=psi
